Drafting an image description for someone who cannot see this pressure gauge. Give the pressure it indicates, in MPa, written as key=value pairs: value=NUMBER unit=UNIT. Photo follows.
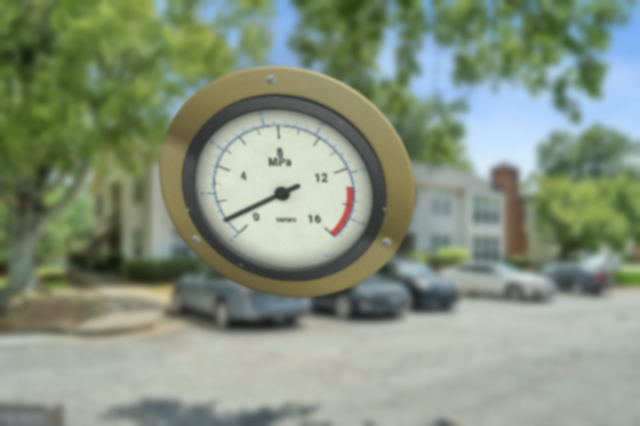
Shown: value=1 unit=MPa
